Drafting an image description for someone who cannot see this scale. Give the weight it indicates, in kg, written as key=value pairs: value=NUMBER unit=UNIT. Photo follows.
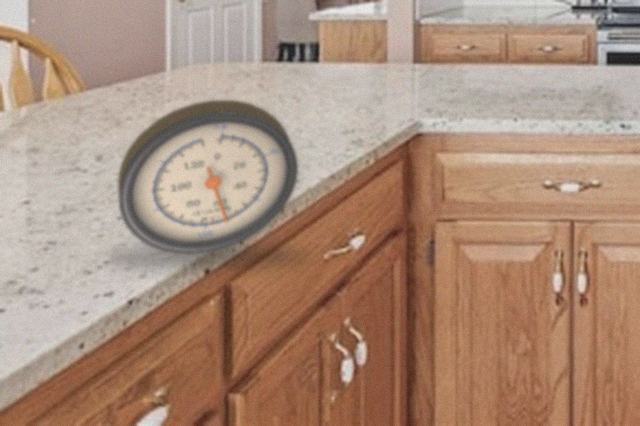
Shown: value=60 unit=kg
